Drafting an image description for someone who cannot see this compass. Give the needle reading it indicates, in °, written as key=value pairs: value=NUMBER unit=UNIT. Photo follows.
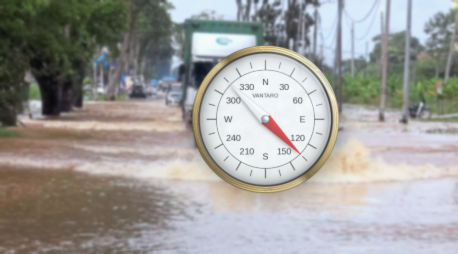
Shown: value=135 unit=°
